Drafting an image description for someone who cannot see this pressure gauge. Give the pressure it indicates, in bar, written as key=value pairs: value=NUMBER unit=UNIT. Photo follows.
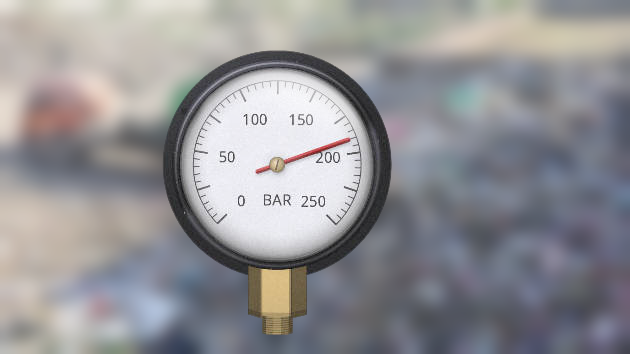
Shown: value=190 unit=bar
